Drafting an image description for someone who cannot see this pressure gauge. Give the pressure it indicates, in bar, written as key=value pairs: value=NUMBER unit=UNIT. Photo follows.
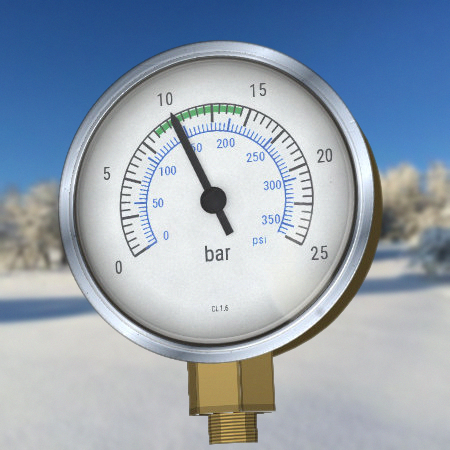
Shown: value=10 unit=bar
